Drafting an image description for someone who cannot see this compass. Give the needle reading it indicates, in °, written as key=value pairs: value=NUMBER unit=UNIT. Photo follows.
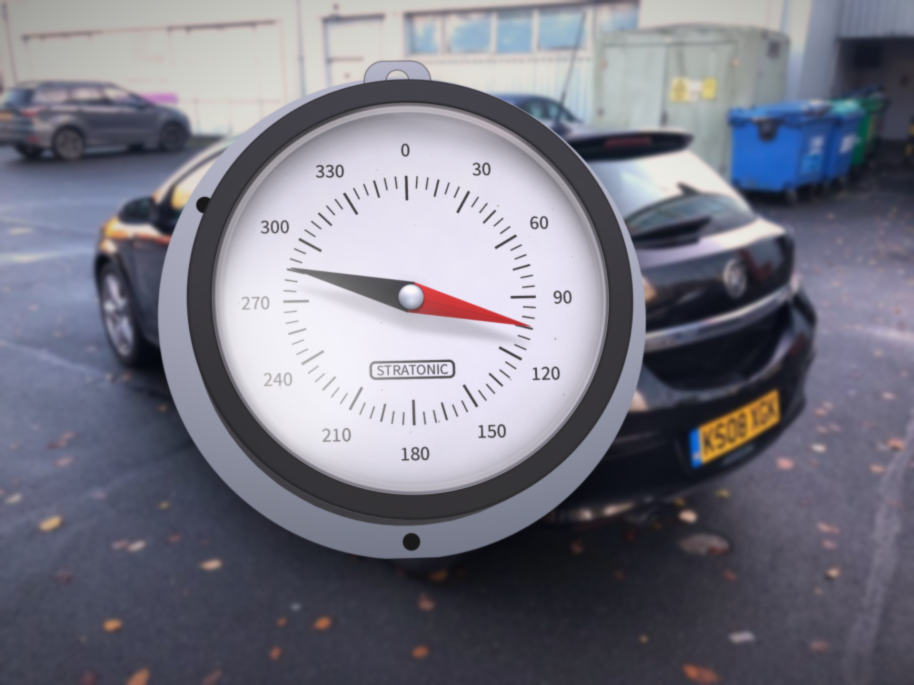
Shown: value=105 unit=°
